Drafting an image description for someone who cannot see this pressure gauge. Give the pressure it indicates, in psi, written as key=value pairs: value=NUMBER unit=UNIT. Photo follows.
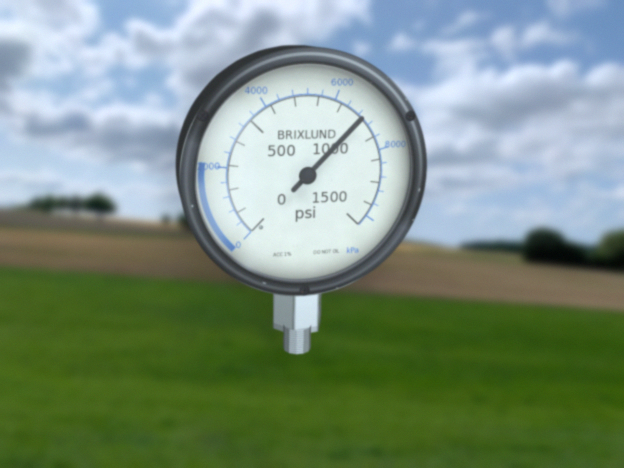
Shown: value=1000 unit=psi
